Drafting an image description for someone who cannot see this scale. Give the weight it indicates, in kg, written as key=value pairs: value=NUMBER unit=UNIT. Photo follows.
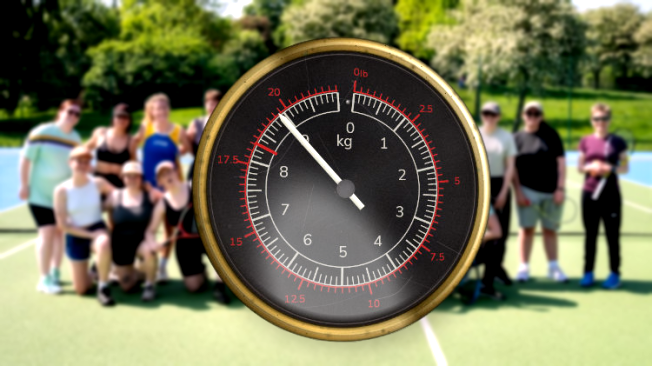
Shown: value=8.9 unit=kg
